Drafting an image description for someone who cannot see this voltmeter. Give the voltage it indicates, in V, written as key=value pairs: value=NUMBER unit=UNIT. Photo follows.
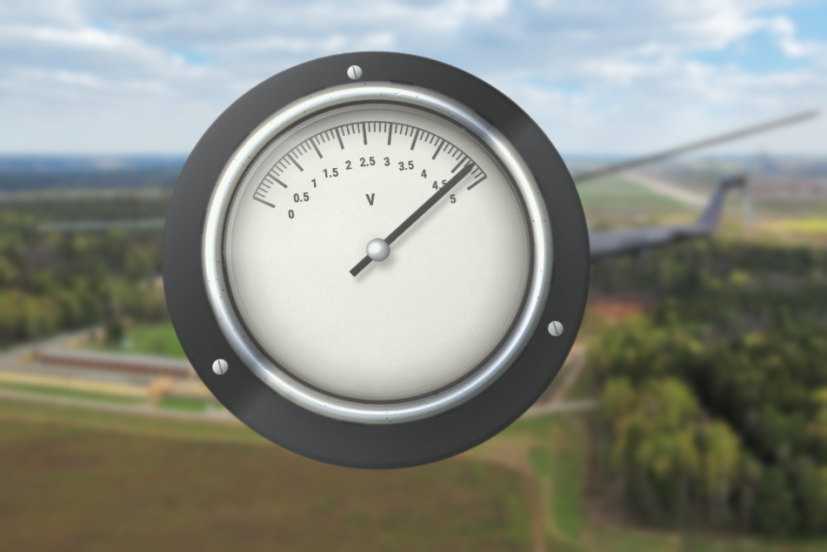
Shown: value=4.7 unit=V
